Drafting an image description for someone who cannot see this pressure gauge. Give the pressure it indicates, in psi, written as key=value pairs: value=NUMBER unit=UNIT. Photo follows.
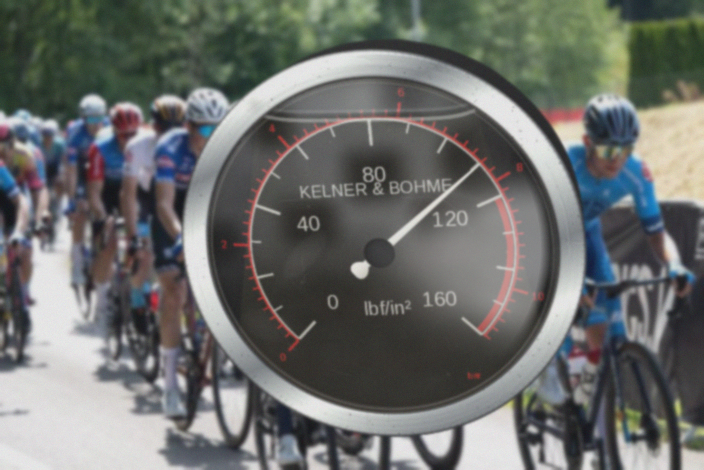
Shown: value=110 unit=psi
